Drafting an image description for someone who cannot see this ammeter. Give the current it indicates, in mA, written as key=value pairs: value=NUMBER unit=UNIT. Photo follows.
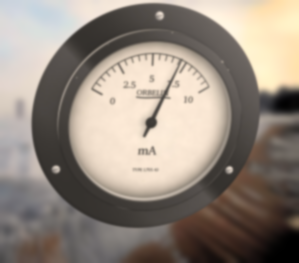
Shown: value=7 unit=mA
